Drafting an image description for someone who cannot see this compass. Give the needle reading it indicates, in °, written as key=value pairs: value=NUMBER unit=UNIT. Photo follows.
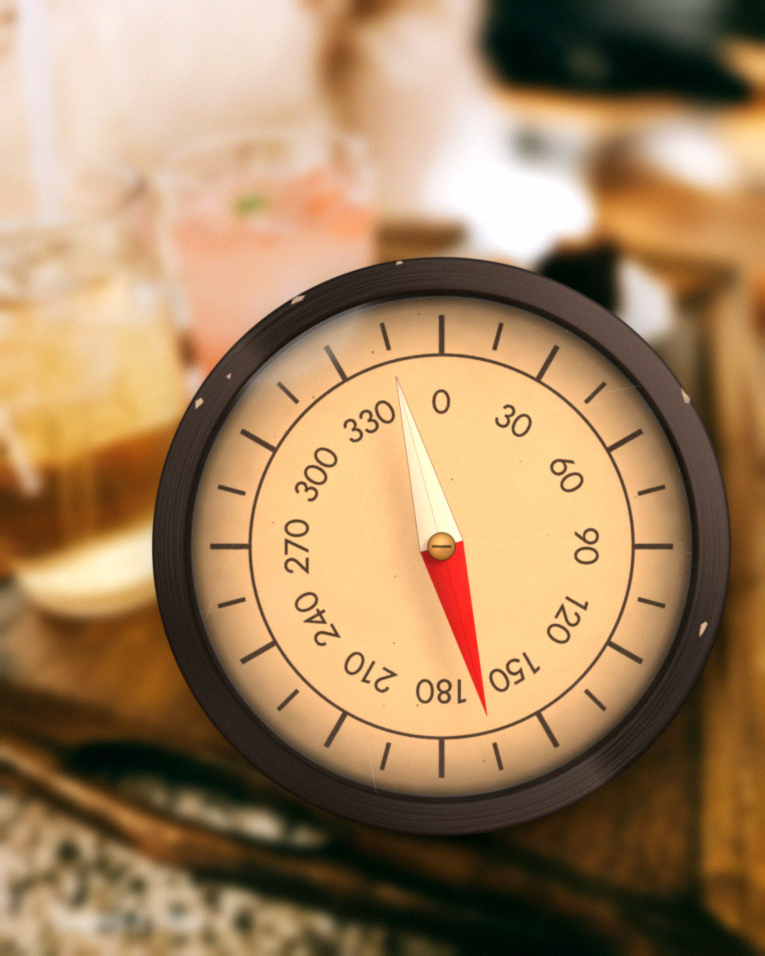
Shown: value=165 unit=°
